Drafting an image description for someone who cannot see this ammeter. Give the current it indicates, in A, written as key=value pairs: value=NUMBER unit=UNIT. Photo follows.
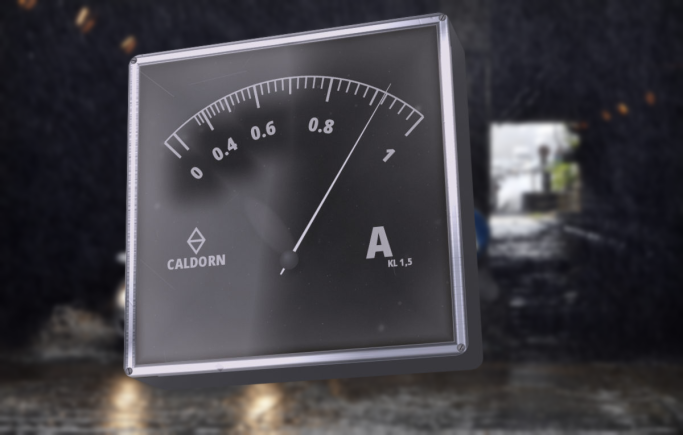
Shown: value=0.92 unit=A
